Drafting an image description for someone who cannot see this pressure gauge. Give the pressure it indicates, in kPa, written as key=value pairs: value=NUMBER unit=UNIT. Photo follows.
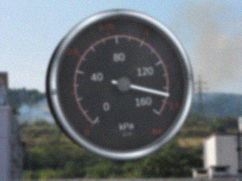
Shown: value=145 unit=kPa
